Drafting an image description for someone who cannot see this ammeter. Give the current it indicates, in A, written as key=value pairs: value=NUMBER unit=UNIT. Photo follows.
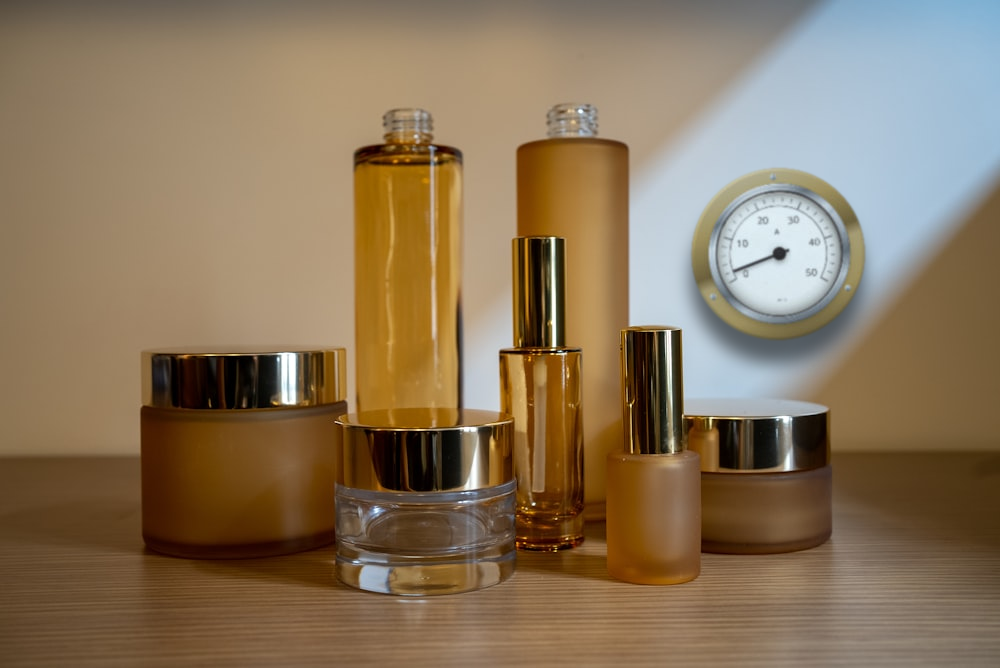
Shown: value=2 unit=A
